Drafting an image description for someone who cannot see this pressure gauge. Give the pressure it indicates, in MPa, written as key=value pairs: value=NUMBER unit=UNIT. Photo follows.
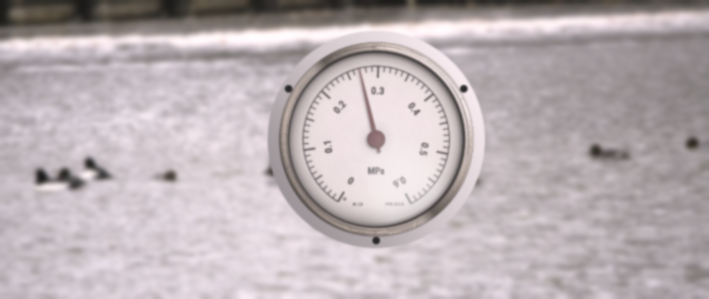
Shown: value=0.27 unit=MPa
